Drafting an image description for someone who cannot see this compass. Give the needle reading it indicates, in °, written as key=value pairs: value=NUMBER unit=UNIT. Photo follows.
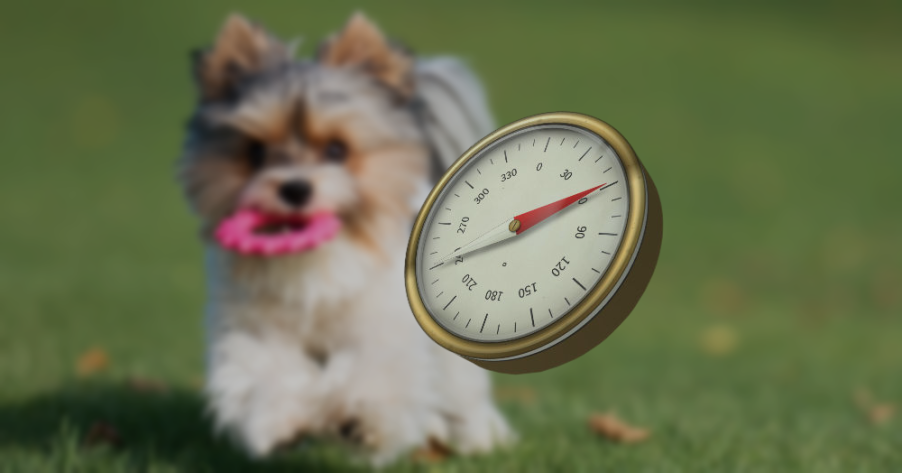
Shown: value=60 unit=°
